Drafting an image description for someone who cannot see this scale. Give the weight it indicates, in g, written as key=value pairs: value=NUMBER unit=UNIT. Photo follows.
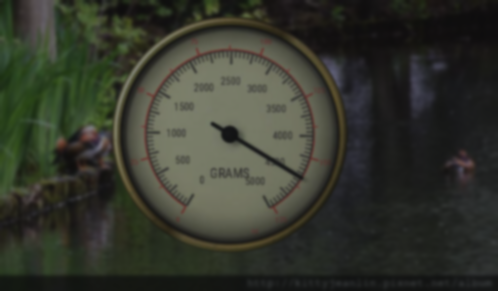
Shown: value=4500 unit=g
